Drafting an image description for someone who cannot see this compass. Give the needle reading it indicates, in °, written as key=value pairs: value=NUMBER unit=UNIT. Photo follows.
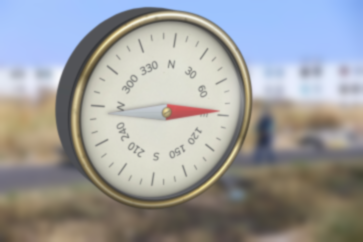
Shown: value=85 unit=°
